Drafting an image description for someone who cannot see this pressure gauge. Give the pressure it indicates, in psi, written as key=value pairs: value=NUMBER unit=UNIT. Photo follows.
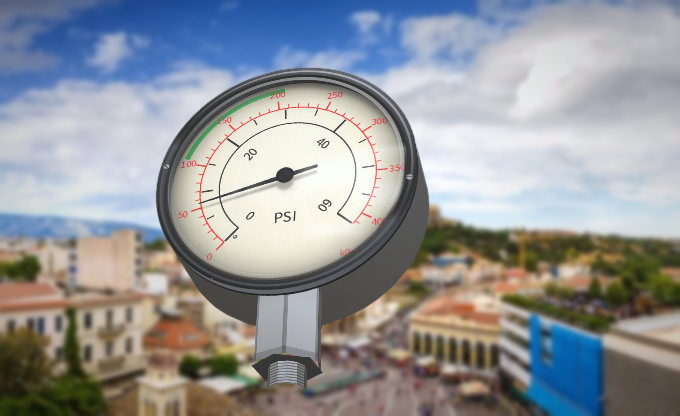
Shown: value=7.5 unit=psi
